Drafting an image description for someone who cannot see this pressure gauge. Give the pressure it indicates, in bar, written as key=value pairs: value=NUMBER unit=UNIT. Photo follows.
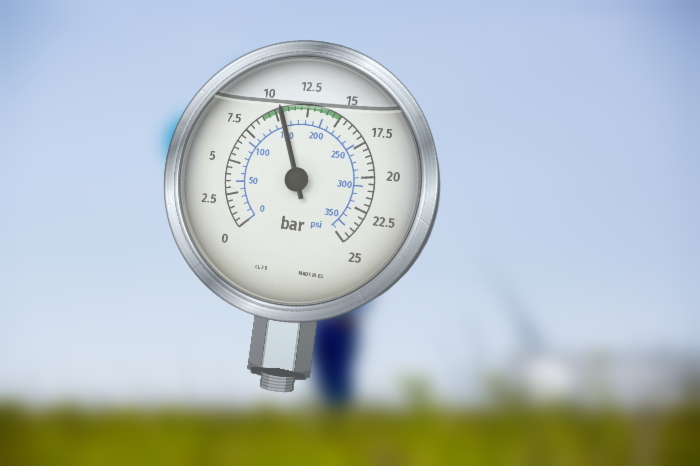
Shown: value=10.5 unit=bar
